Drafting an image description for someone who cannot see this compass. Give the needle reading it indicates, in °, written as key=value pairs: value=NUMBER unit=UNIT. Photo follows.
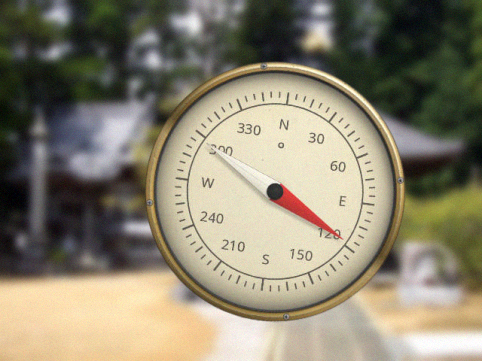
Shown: value=117.5 unit=°
